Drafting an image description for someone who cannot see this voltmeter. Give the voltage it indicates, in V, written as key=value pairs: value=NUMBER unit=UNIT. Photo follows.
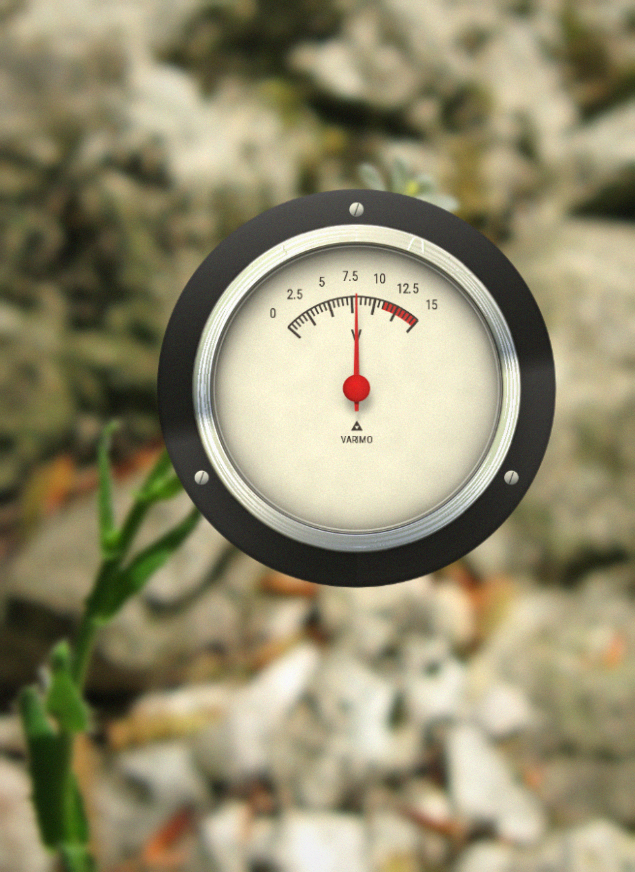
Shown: value=8 unit=V
